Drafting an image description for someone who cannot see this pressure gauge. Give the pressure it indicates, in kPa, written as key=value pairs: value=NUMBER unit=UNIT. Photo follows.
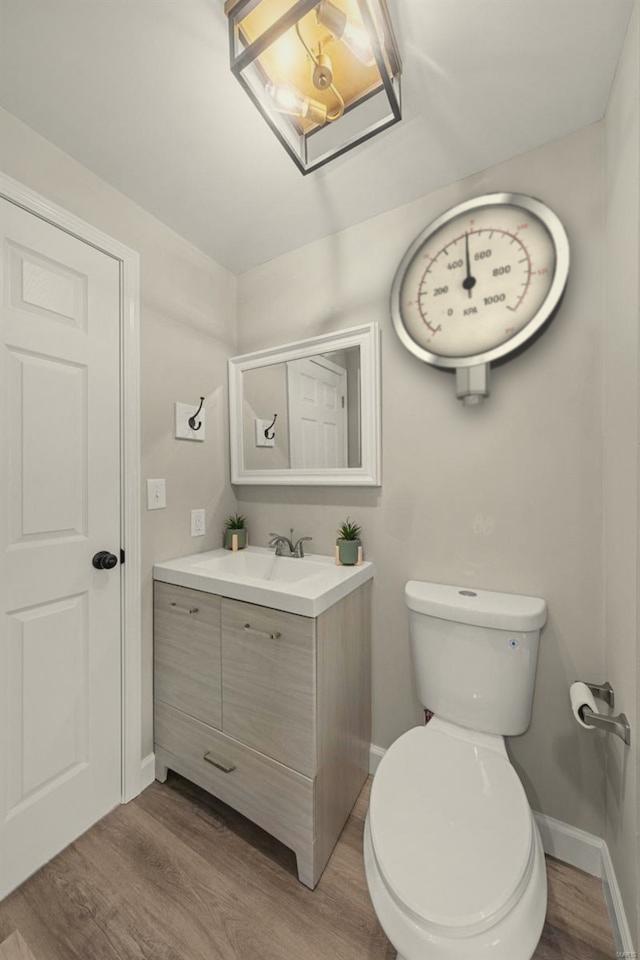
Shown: value=500 unit=kPa
